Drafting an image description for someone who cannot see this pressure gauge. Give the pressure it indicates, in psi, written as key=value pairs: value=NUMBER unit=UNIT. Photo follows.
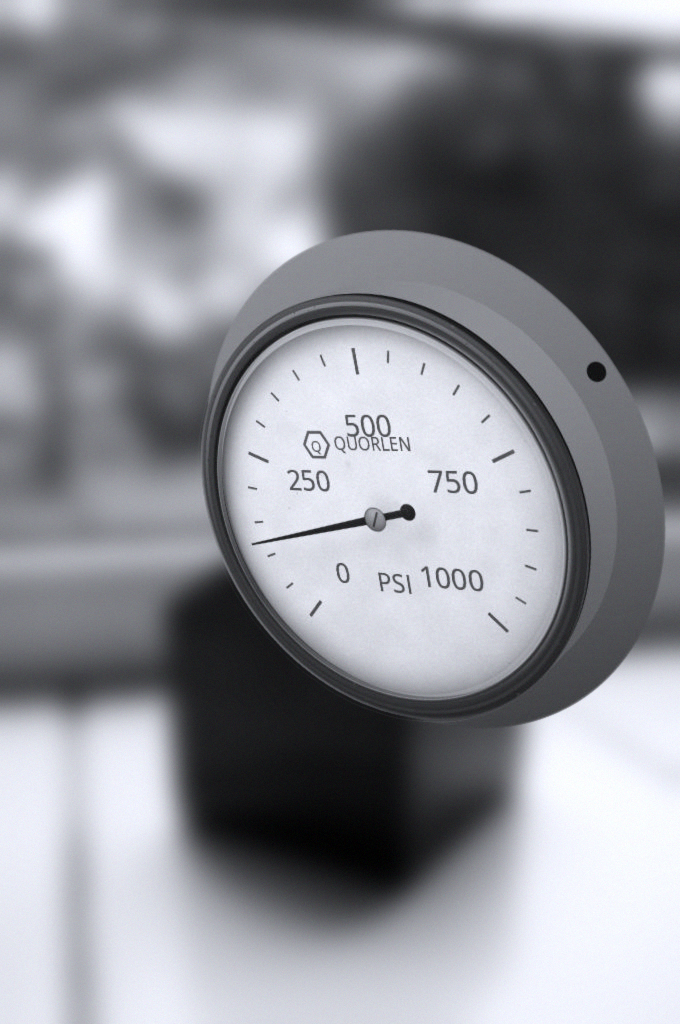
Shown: value=125 unit=psi
